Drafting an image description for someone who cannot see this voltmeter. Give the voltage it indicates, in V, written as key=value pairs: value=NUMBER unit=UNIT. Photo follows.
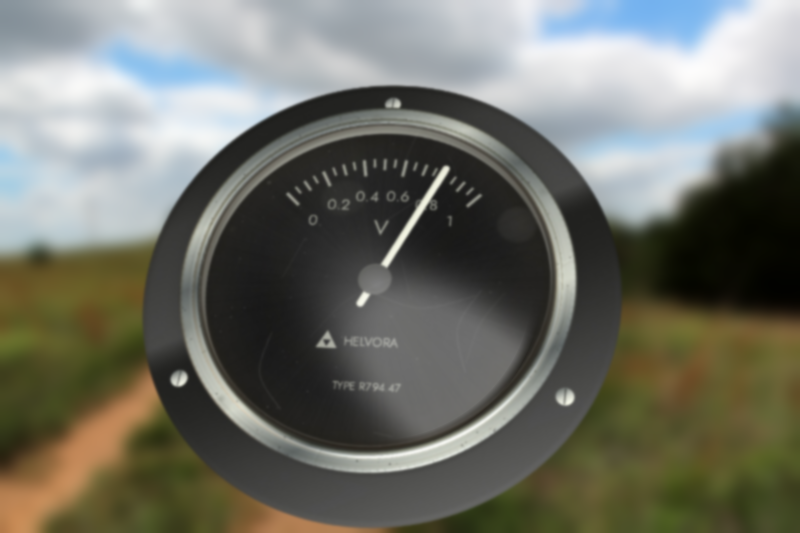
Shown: value=0.8 unit=V
